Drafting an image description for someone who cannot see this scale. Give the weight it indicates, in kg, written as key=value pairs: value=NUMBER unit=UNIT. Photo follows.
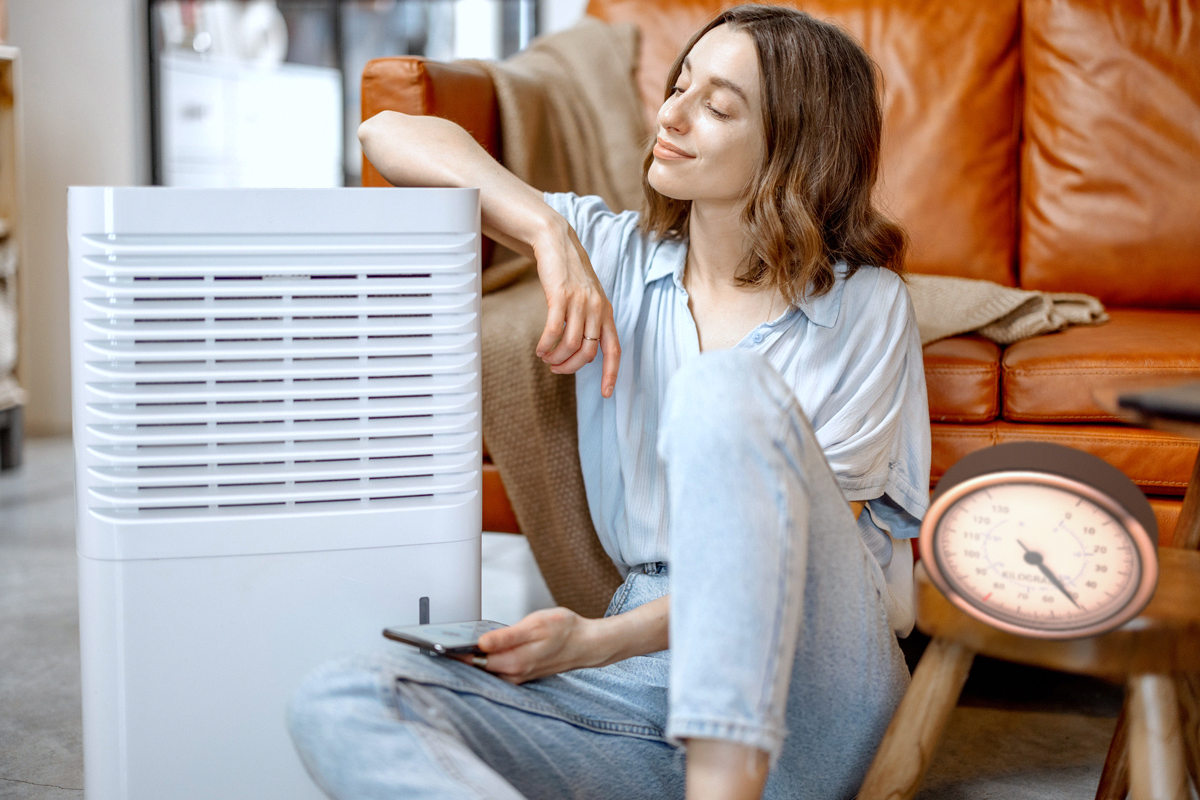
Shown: value=50 unit=kg
